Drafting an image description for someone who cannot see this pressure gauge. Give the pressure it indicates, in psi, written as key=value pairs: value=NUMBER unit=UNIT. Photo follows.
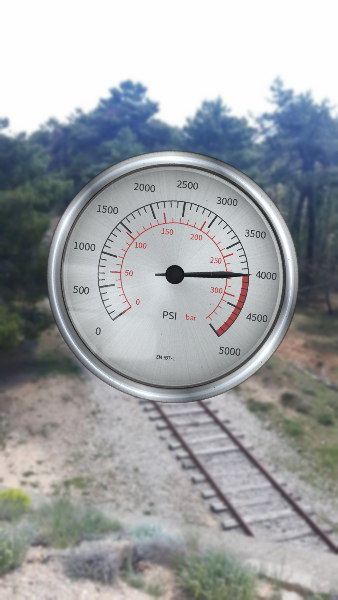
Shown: value=4000 unit=psi
